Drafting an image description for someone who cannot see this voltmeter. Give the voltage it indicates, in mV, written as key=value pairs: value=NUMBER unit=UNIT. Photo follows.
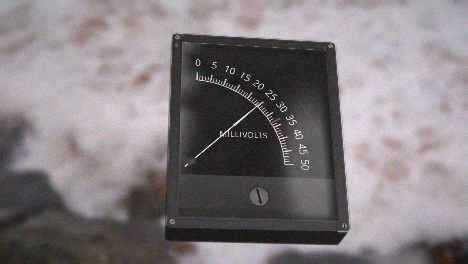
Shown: value=25 unit=mV
